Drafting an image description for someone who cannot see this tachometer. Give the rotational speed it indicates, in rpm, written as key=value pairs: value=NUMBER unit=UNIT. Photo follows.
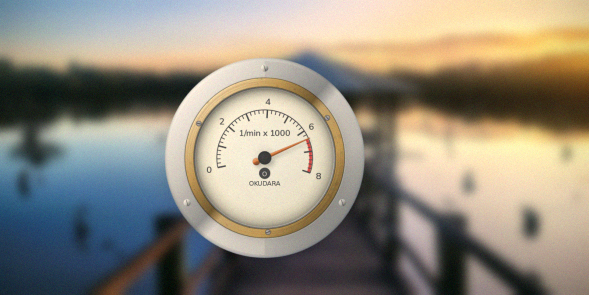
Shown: value=6400 unit=rpm
